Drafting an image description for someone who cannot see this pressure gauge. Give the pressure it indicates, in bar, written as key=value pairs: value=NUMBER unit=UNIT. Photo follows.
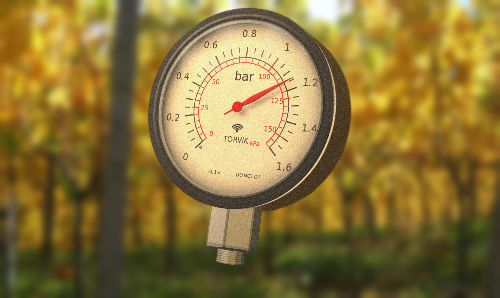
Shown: value=1.15 unit=bar
